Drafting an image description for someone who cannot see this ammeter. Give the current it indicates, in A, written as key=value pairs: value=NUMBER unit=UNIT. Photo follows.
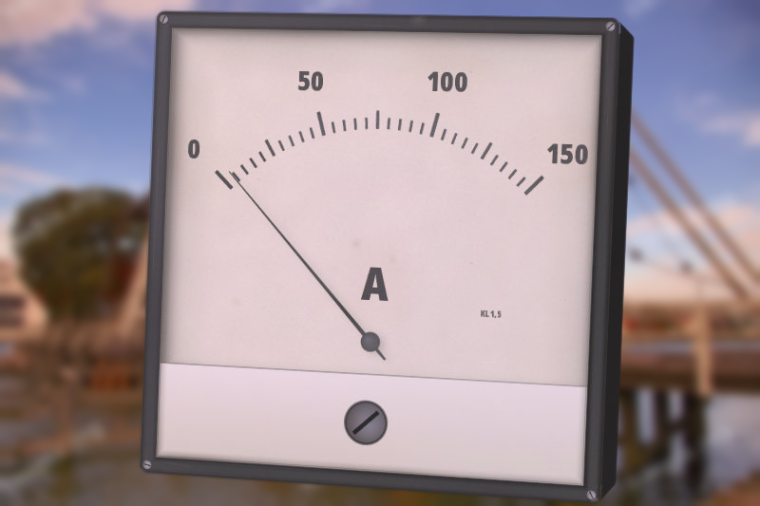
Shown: value=5 unit=A
